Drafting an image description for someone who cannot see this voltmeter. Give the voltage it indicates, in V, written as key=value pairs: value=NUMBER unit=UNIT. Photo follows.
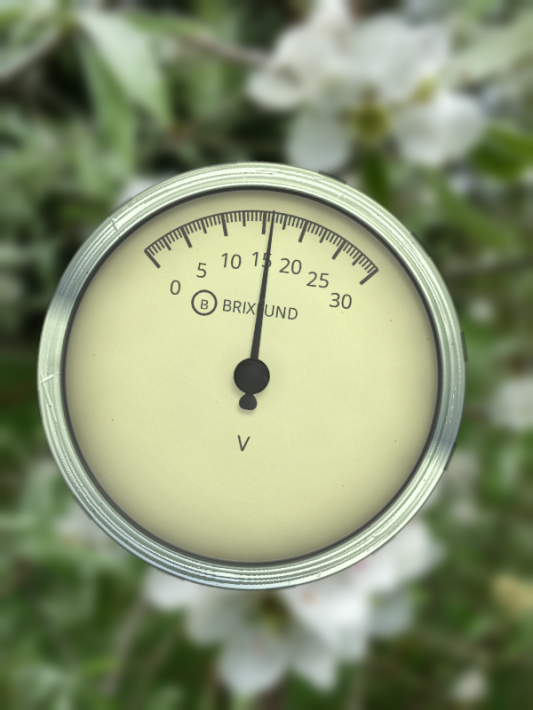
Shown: value=16 unit=V
